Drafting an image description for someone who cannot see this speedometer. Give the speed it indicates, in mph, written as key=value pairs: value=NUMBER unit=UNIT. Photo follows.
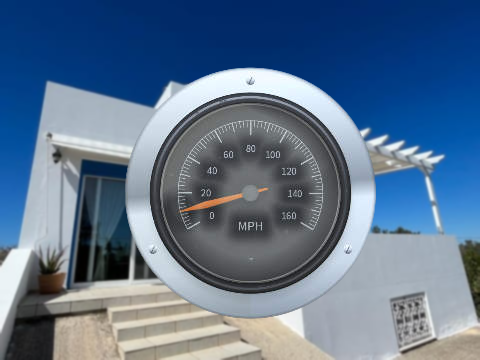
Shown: value=10 unit=mph
